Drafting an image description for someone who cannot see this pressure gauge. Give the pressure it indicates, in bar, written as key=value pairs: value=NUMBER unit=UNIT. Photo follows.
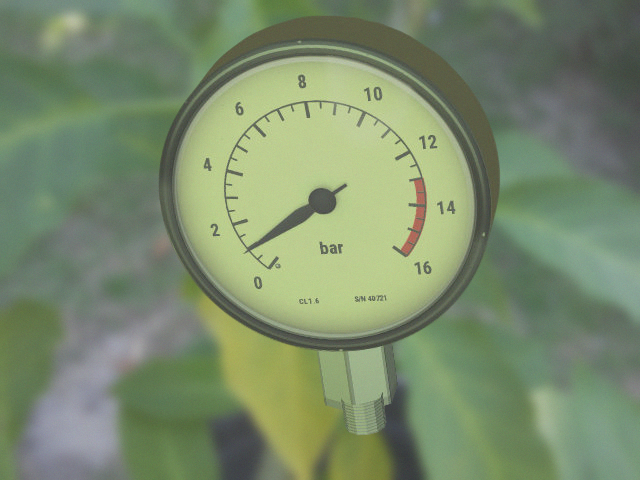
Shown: value=1 unit=bar
